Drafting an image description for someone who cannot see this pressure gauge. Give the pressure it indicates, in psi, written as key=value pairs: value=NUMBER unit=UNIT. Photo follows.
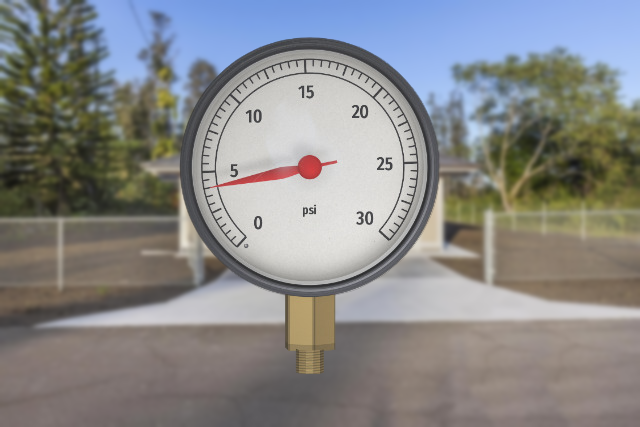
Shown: value=4 unit=psi
